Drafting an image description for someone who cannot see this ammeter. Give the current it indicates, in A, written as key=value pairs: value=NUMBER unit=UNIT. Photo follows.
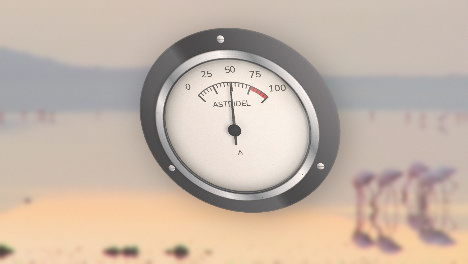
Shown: value=50 unit=A
